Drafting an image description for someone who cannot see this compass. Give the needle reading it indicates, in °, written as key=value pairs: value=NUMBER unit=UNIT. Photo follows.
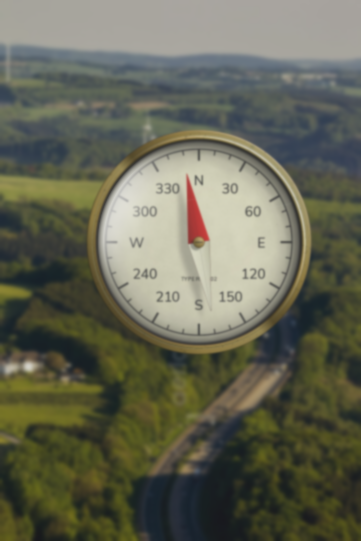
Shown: value=350 unit=°
